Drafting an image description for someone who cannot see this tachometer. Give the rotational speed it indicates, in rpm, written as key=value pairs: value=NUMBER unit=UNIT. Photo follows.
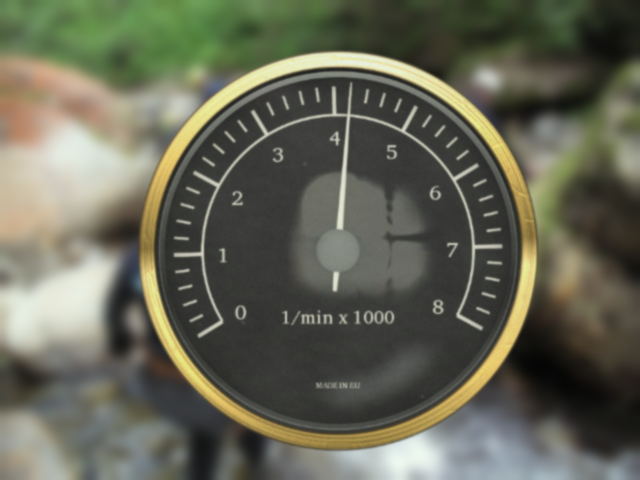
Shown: value=4200 unit=rpm
